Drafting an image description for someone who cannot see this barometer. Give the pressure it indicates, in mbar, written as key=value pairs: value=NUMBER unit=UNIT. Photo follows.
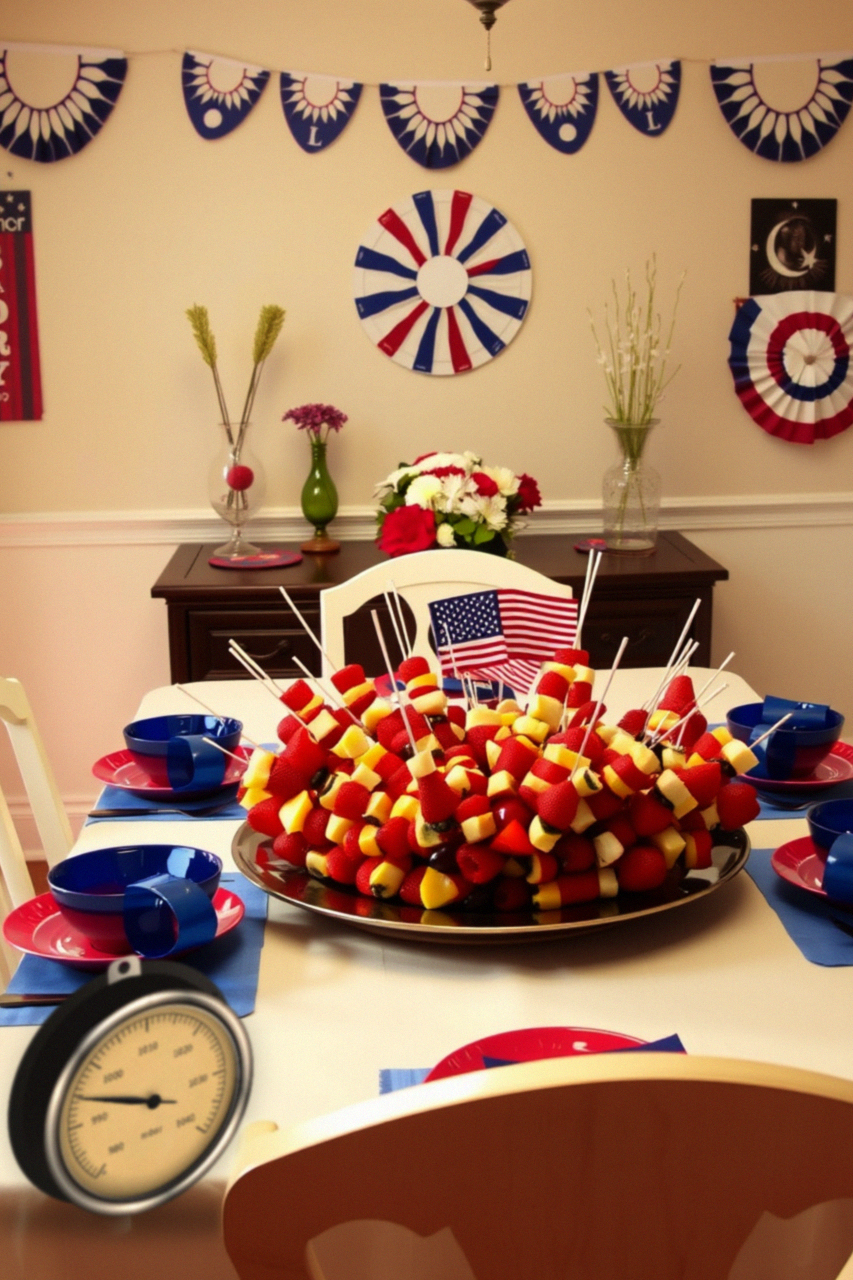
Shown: value=995 unit=mbar
